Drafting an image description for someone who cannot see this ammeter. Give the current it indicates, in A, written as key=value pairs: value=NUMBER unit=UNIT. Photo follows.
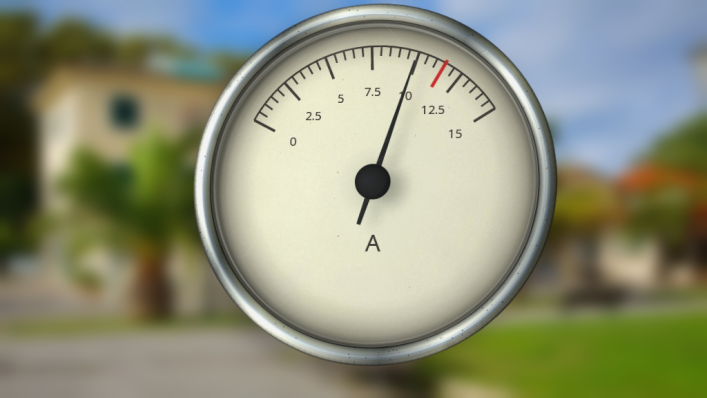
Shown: value=10 unit=A
